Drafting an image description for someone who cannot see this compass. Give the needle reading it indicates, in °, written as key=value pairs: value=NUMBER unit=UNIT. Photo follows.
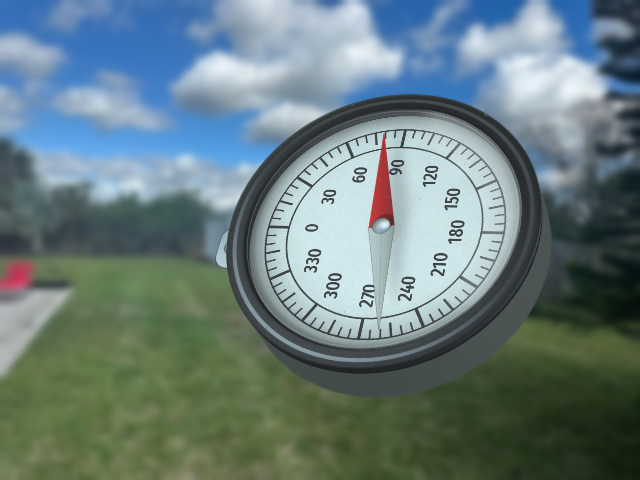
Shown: value=80 unit=°
